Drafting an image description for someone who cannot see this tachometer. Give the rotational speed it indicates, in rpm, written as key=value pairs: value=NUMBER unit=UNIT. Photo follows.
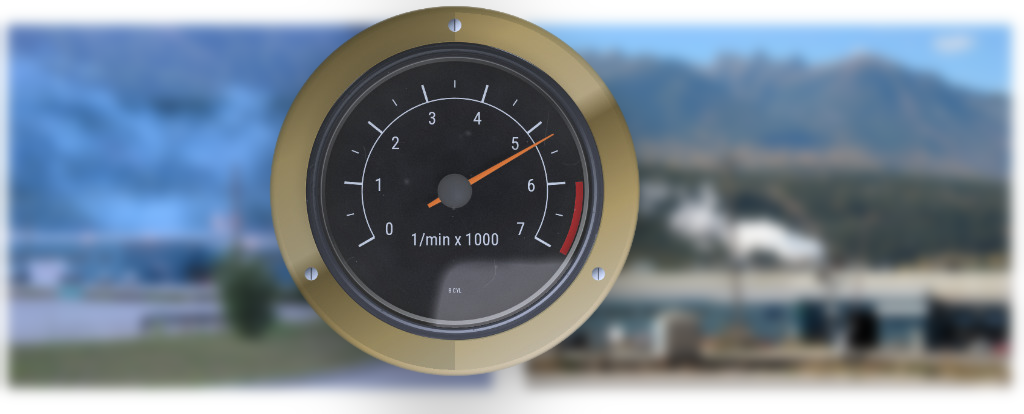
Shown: value=5250 unit=rpm
